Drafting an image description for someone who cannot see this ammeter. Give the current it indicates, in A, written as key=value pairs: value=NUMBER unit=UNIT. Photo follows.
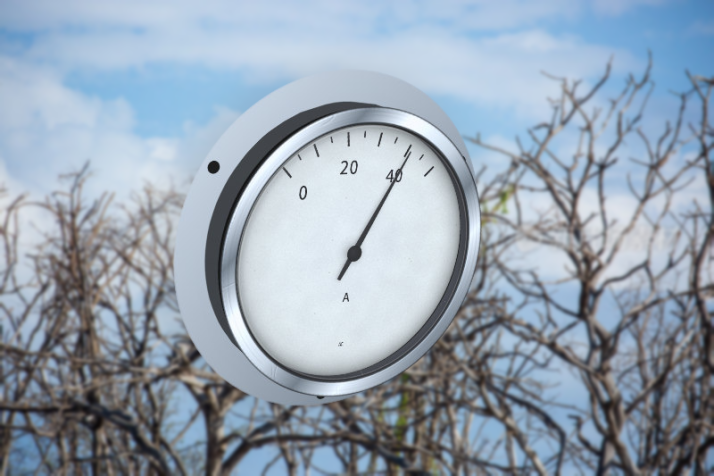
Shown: value=40 unit=A
